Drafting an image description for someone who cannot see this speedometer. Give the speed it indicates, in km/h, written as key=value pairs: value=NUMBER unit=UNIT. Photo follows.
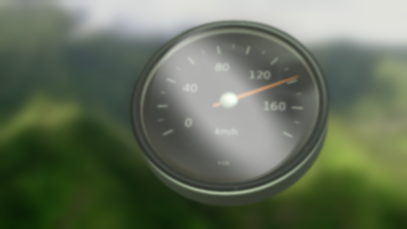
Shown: value=140 unit=km/h
